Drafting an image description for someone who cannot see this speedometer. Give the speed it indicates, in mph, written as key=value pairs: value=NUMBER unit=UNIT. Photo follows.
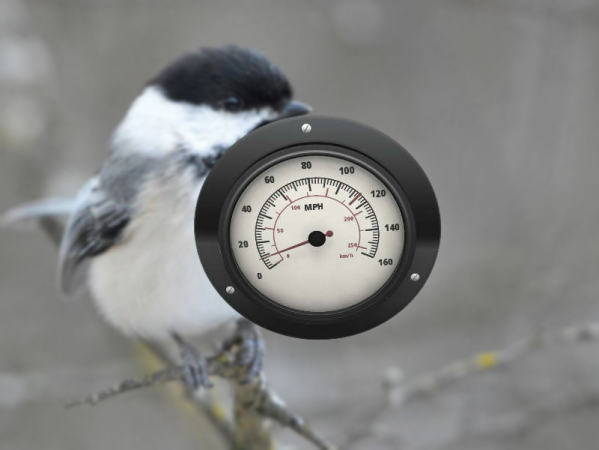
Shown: value=10 unit=mph
